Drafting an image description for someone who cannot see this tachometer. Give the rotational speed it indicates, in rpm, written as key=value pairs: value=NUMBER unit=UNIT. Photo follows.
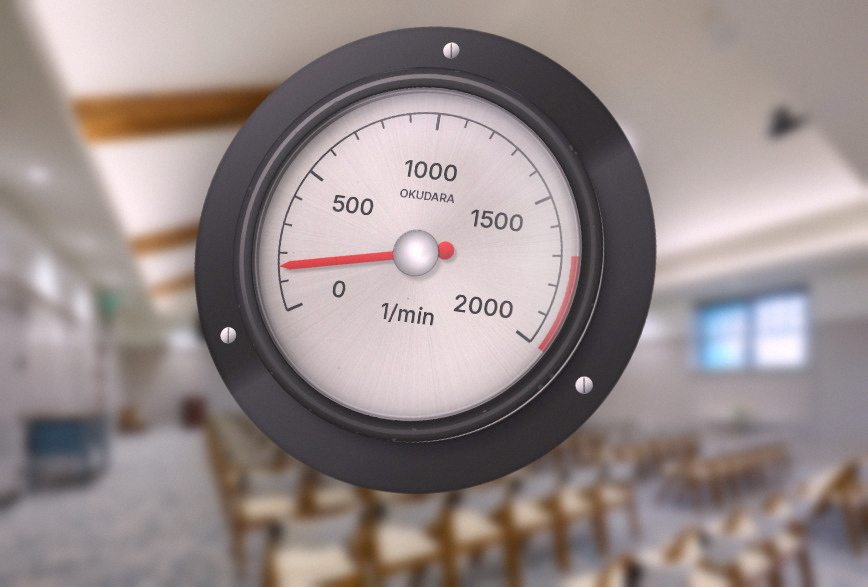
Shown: value=150 unit=rpm
